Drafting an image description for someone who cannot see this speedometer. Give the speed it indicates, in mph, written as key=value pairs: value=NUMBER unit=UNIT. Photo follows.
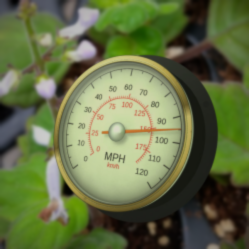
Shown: value=95 unit=mph
